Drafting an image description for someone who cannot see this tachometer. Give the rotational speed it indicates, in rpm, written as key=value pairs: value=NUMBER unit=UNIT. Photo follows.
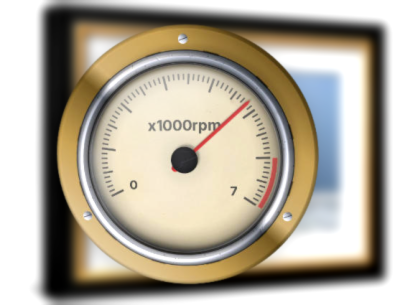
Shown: value=4800 unit=rpm
